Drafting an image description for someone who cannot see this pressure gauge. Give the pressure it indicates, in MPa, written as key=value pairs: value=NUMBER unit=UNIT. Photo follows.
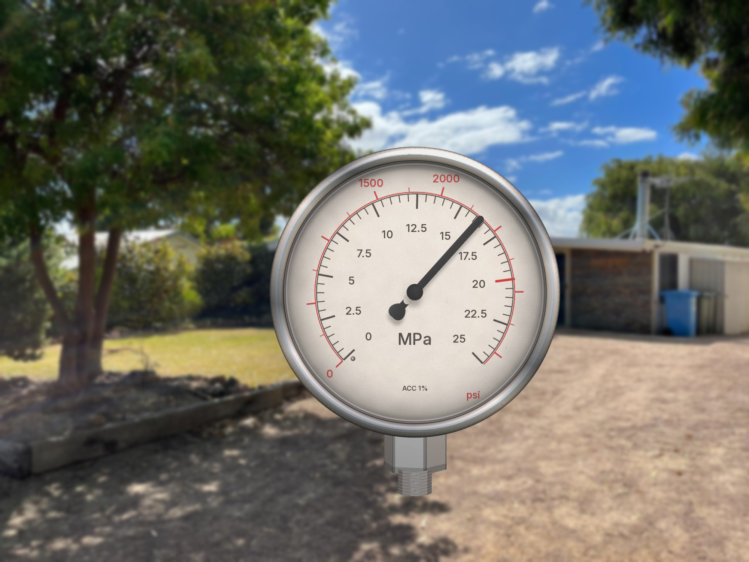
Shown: value=16.25 unit=MPa
